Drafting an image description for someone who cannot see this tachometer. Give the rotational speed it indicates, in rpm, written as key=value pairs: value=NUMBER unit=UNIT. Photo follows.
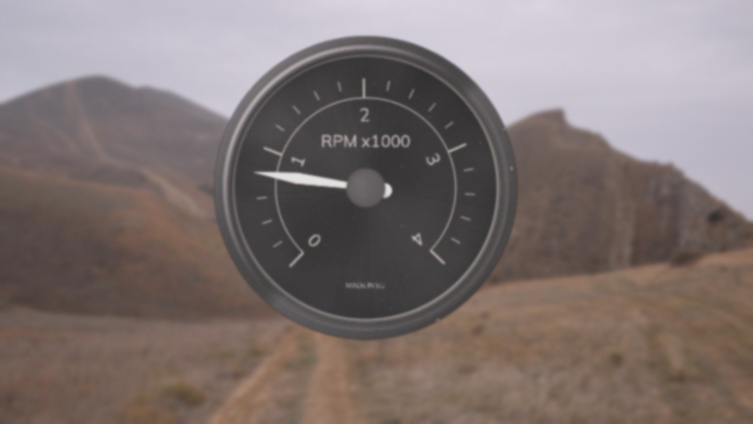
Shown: value=800 unit=rpm
